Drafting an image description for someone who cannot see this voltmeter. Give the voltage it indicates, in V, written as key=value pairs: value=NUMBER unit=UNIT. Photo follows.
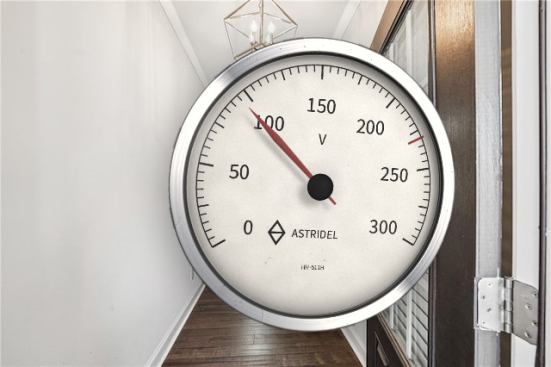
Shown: value=95 unit=V
